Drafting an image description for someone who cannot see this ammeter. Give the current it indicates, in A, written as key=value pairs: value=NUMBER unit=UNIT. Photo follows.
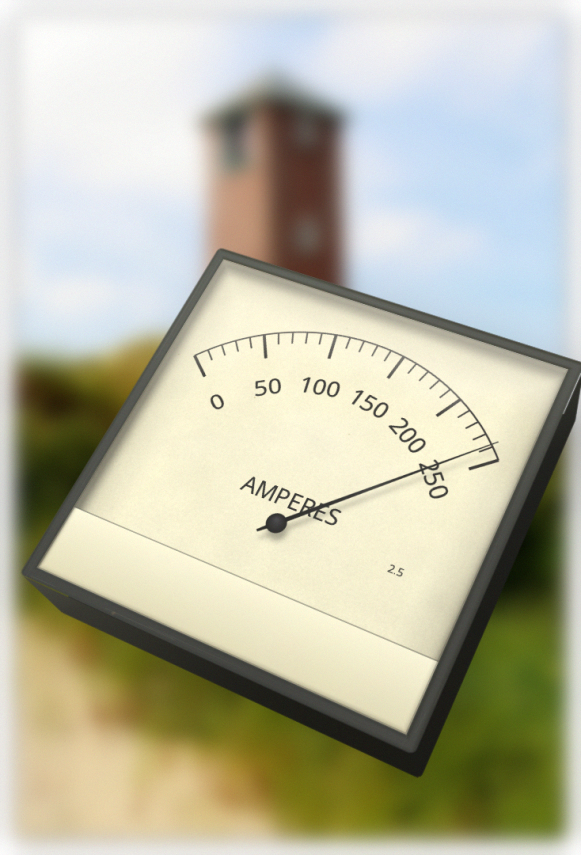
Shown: value=240 unit=A
